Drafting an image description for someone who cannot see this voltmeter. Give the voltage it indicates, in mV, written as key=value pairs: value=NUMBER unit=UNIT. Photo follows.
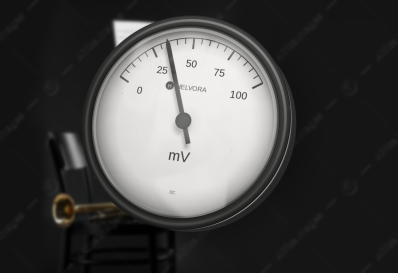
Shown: value=35 unit=mV
